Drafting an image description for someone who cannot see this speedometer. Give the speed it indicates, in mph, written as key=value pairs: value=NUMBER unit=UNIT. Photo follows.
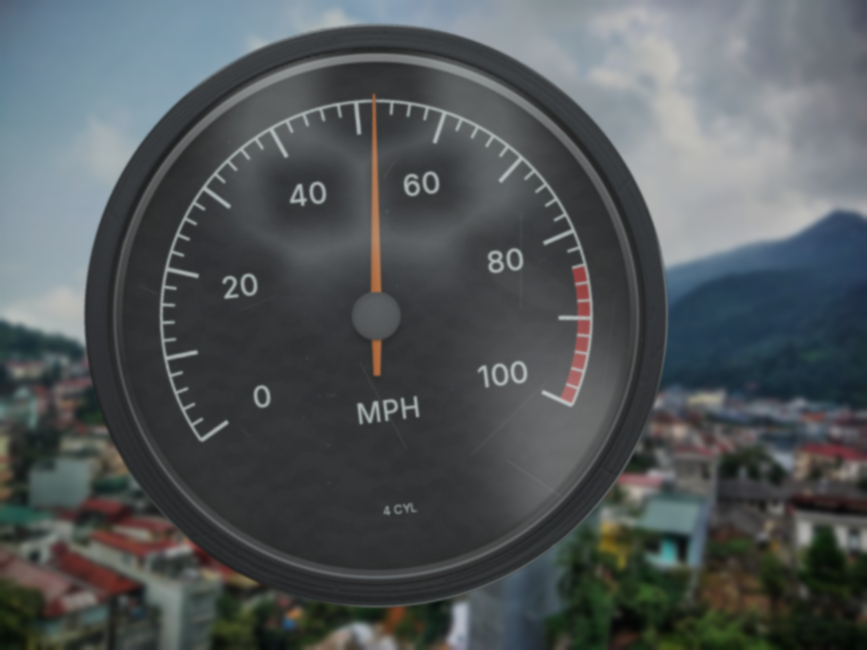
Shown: value=52 unit=mph
